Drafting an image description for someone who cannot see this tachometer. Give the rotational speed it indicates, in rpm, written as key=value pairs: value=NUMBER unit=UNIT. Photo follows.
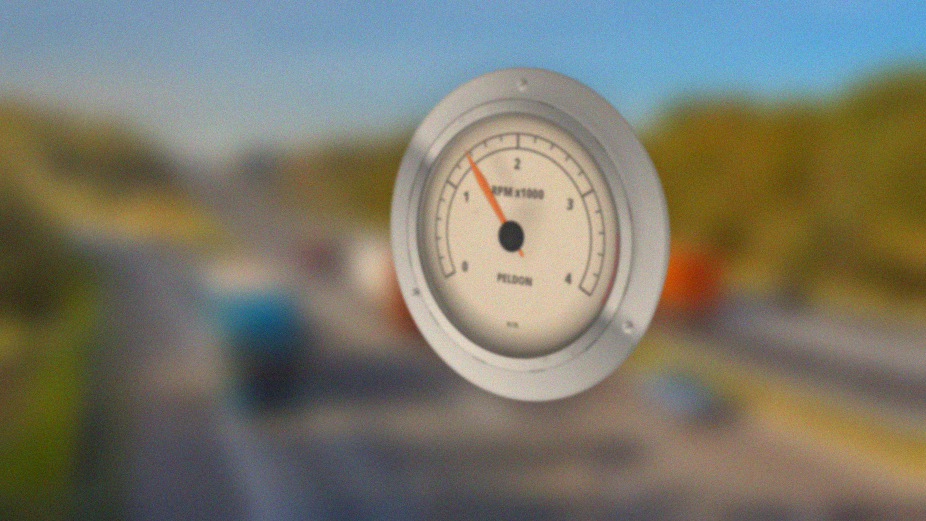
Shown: value=1400 unit=rpm
